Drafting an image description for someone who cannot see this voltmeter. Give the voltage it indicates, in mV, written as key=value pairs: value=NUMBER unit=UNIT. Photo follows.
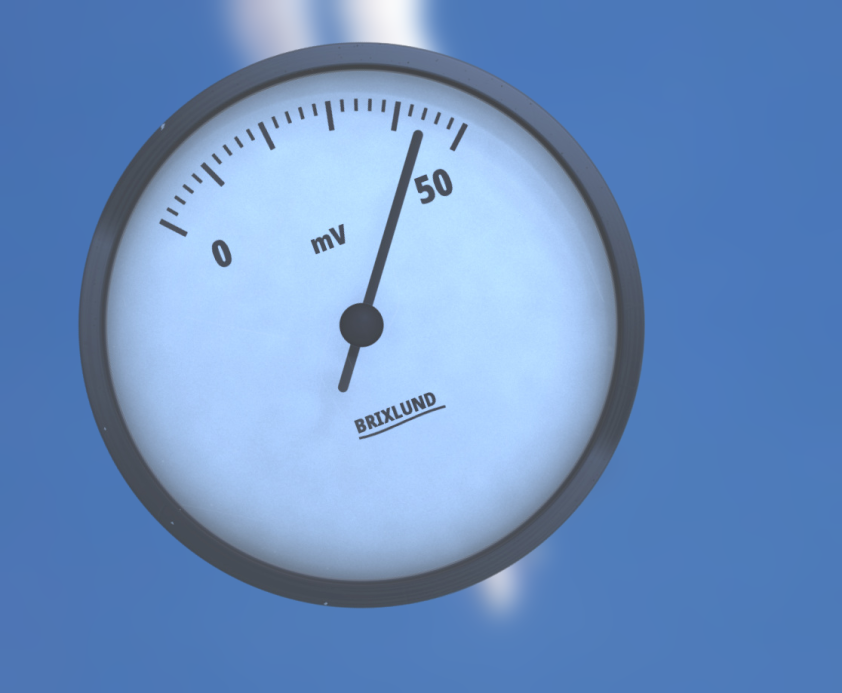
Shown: value=44 unit=mV
